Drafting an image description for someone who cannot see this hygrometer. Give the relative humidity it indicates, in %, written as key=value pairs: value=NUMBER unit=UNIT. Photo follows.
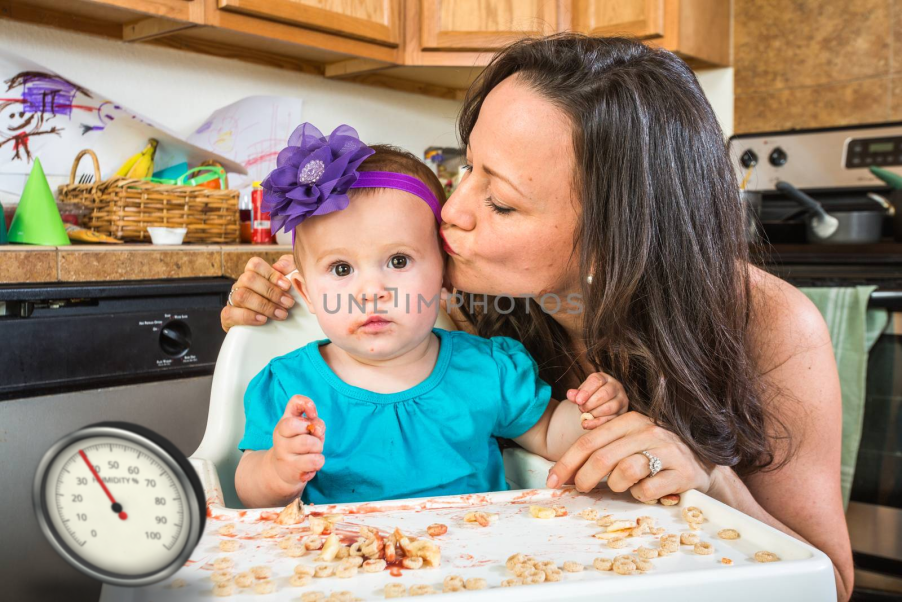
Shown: value=40 unit=%
